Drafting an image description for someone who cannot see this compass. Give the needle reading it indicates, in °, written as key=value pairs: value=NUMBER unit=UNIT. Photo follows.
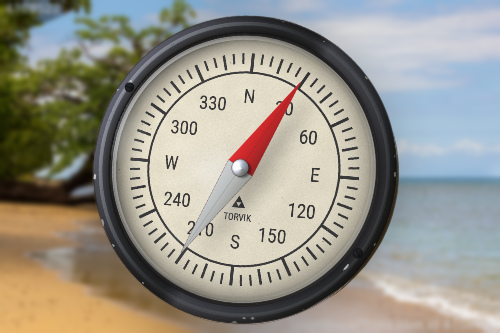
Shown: value=30 unit=°
